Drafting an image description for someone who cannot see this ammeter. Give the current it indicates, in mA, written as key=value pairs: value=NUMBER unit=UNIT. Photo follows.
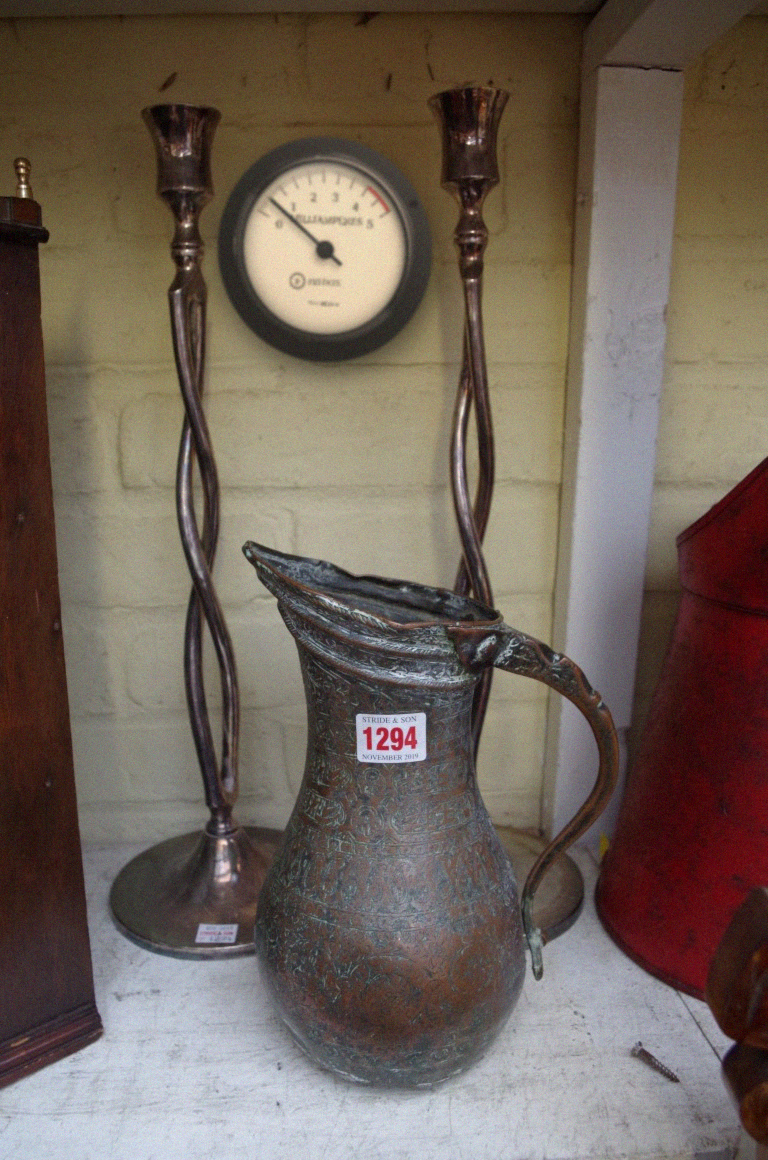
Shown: value=0.5 unit=mA
